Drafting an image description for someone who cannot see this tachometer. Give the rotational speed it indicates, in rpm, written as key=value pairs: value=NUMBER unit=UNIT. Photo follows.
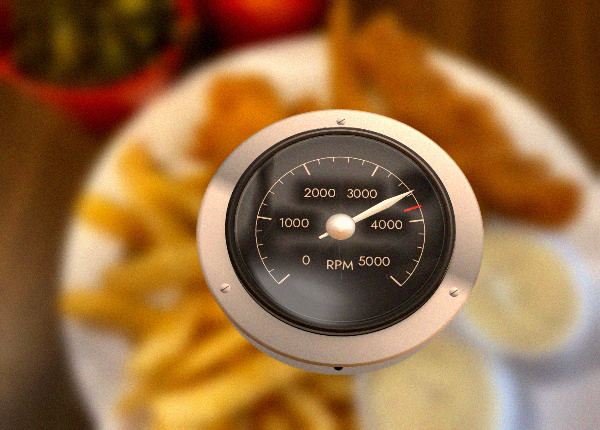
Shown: value=3600 unit=rpm
